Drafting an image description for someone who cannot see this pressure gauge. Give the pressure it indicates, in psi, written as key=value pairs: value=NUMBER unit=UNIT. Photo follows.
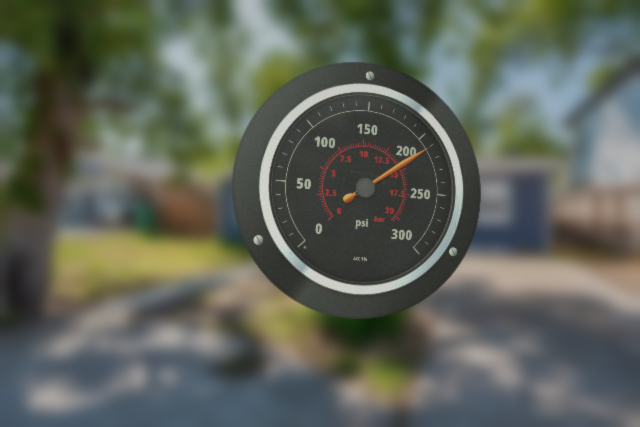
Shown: value=210 unit=psi
